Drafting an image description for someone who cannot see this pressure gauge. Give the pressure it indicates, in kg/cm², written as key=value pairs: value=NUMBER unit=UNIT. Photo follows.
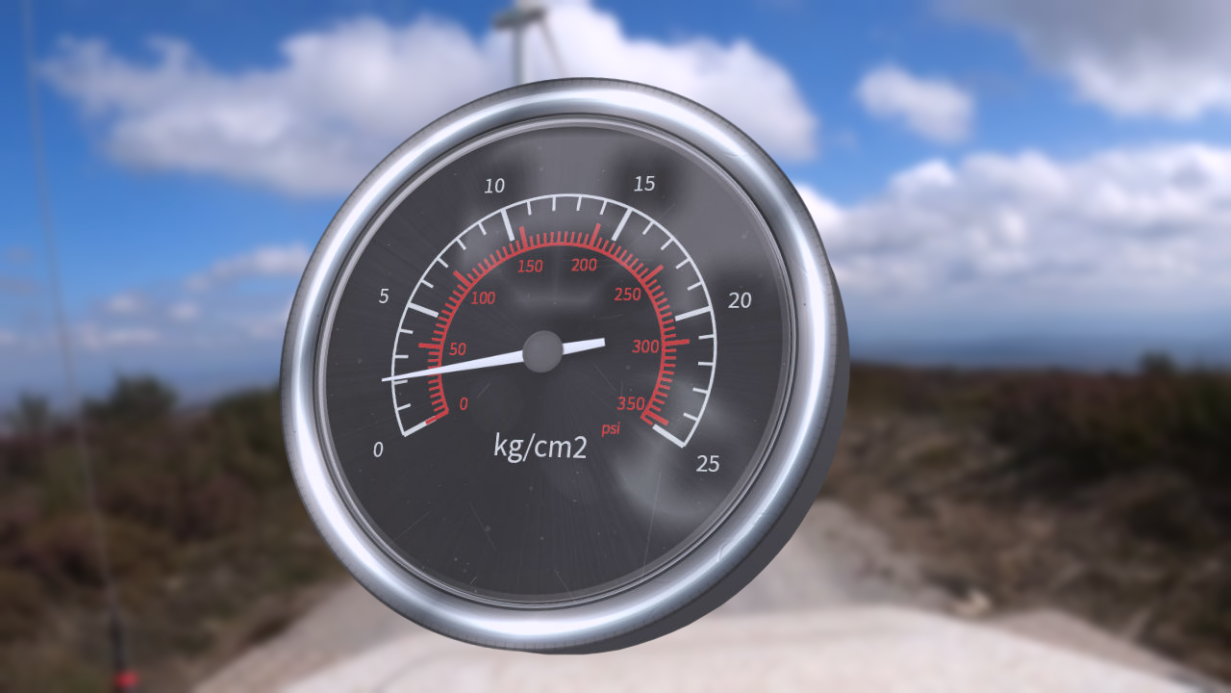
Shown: value=2 unit=kg/cm²
